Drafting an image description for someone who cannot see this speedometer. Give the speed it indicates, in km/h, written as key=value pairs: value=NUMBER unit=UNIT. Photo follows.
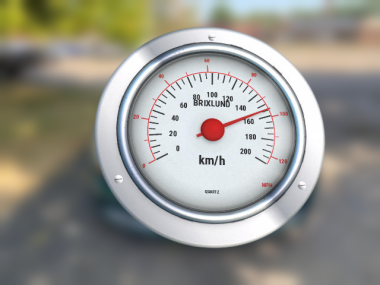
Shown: value=155 unit=km/h
